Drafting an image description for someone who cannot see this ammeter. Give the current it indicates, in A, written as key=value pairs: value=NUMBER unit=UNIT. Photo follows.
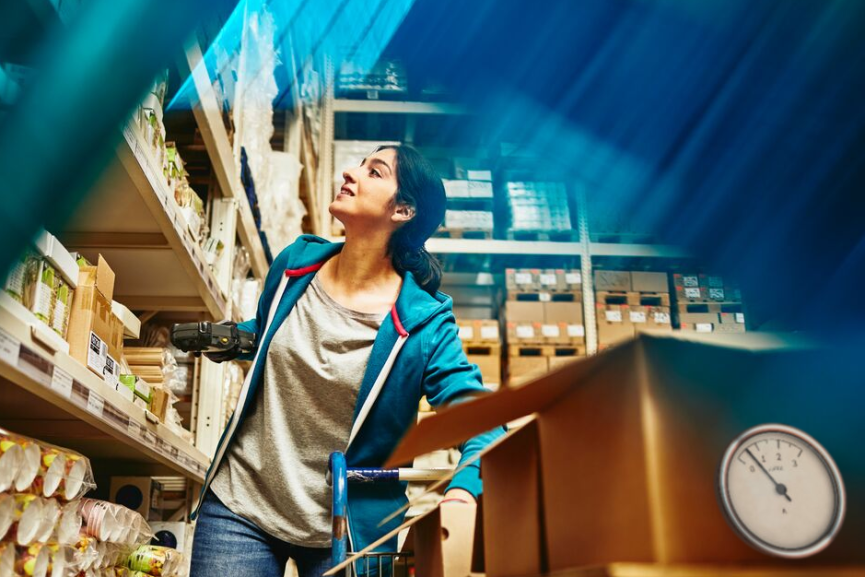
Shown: value=0.5 unit=A
